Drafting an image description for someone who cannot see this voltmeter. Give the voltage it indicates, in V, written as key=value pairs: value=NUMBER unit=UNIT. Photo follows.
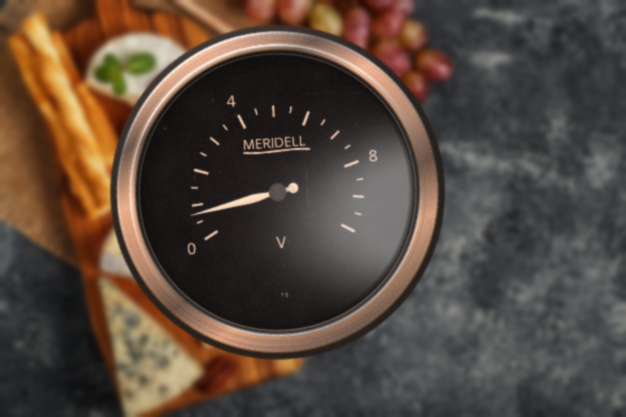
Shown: value=0.75 unit=V
